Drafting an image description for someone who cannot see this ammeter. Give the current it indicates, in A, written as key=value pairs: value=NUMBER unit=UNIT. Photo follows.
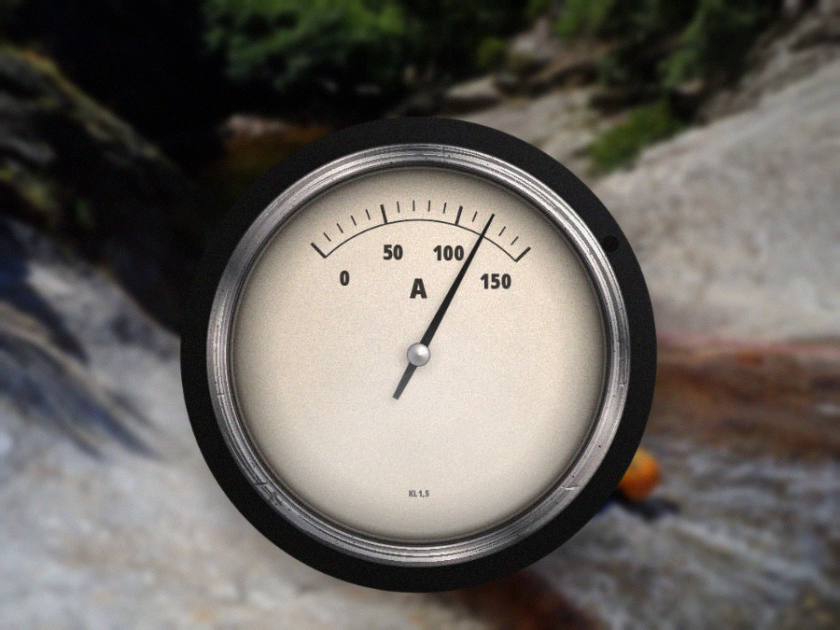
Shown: value=120 unit=A
